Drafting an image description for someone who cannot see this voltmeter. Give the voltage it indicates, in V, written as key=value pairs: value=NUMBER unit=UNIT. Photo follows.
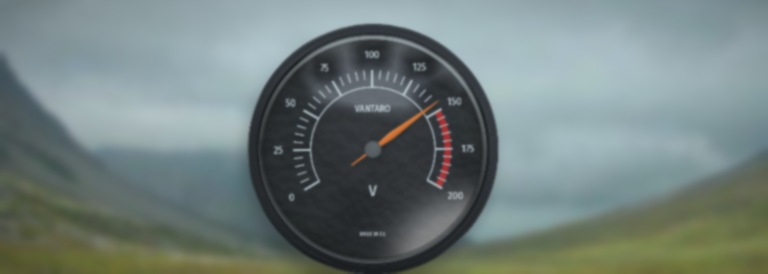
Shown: value=145 unit=V
